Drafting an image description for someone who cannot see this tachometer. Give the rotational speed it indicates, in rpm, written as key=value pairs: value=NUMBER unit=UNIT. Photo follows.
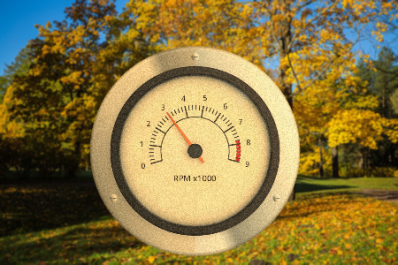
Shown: value=3000 unit=rpm
